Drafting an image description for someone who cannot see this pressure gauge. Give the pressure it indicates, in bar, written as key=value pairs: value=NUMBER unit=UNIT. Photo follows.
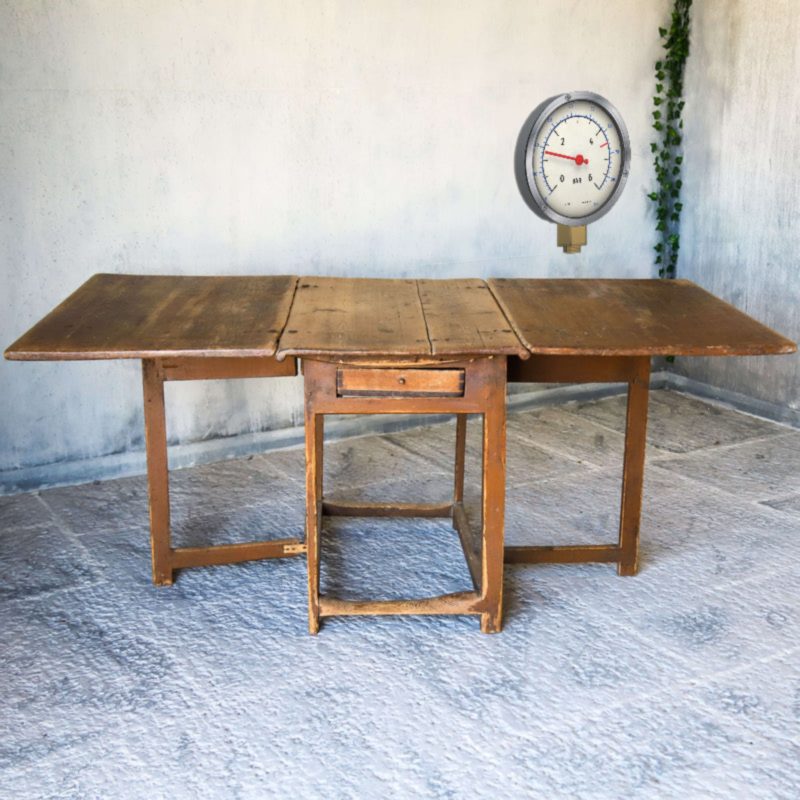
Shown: value=1.25 unit=bar
